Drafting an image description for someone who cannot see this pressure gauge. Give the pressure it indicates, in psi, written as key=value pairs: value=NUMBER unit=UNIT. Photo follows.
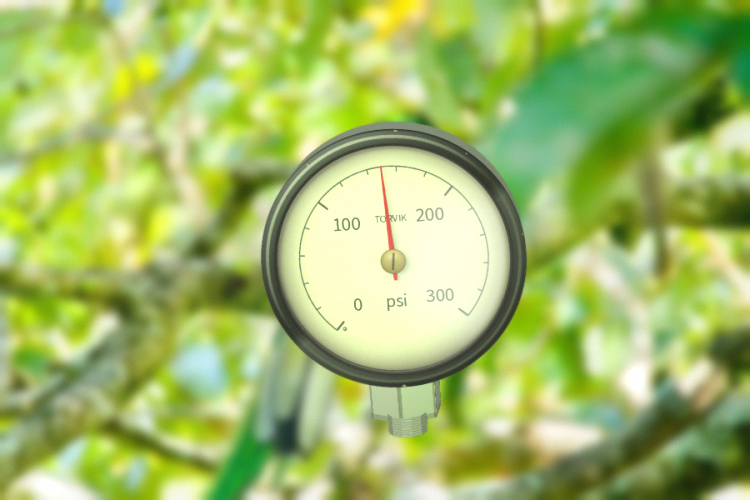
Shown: value=150 unit=psi
